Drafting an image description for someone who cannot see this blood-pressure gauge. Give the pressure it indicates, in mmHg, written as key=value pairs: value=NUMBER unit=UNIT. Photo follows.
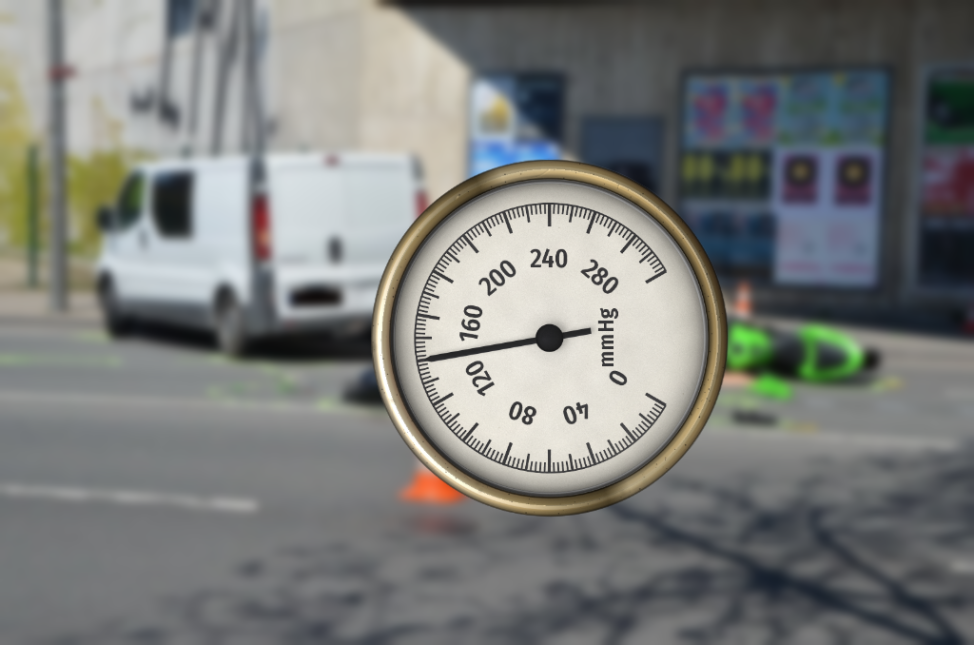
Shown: value=140 unit=mmHg
